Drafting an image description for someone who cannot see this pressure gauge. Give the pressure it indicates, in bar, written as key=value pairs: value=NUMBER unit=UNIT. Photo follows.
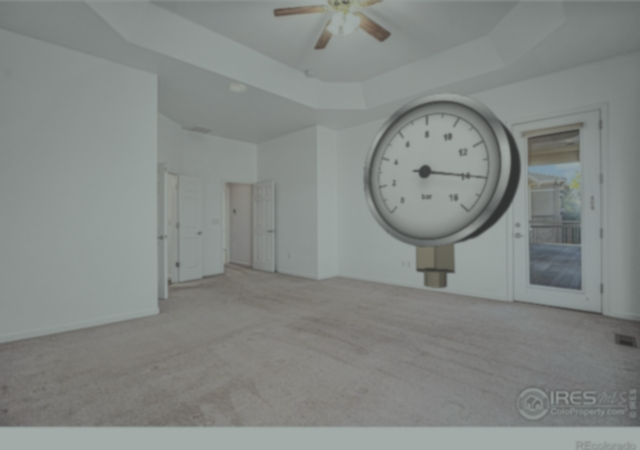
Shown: value=14 unit=bar
